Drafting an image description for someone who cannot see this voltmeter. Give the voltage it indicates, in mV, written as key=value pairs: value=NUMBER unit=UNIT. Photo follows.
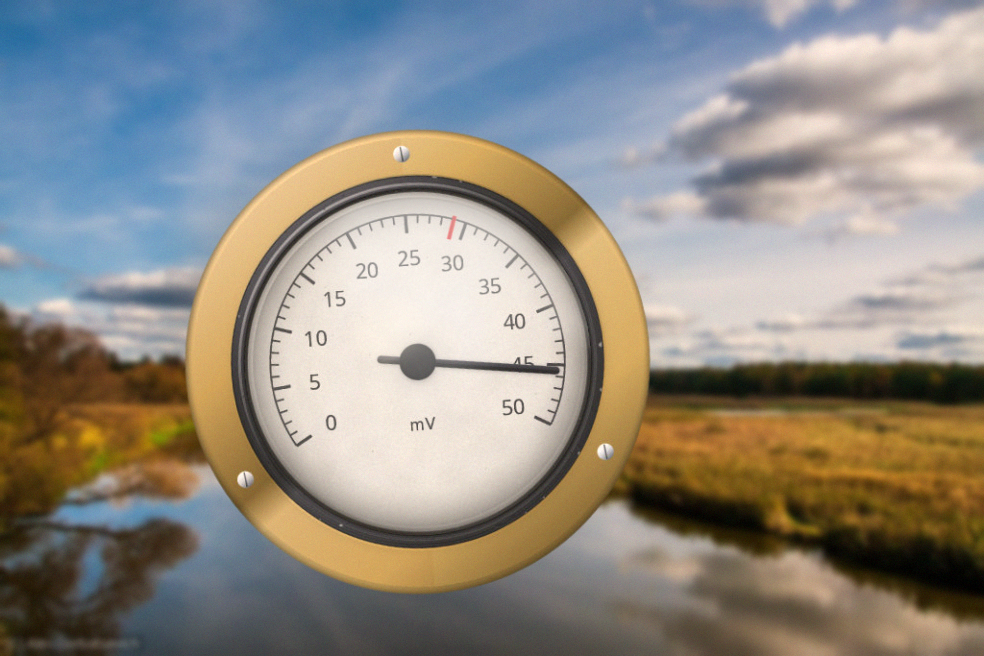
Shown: value=45.5 unit=mV
